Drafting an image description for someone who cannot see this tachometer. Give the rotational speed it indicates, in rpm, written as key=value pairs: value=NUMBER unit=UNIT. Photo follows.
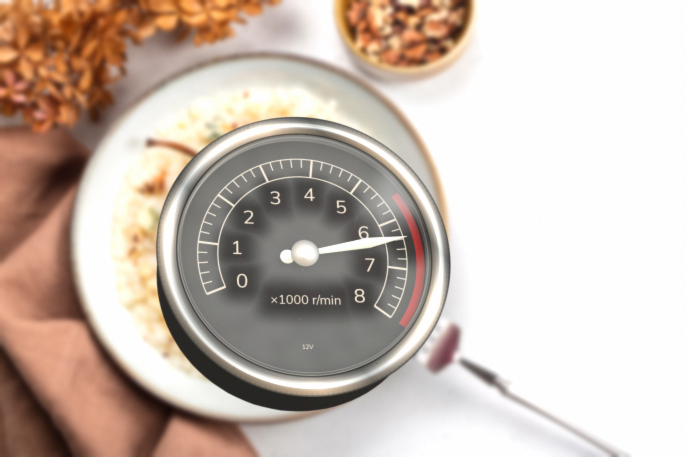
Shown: value=6400 unit=rpm
